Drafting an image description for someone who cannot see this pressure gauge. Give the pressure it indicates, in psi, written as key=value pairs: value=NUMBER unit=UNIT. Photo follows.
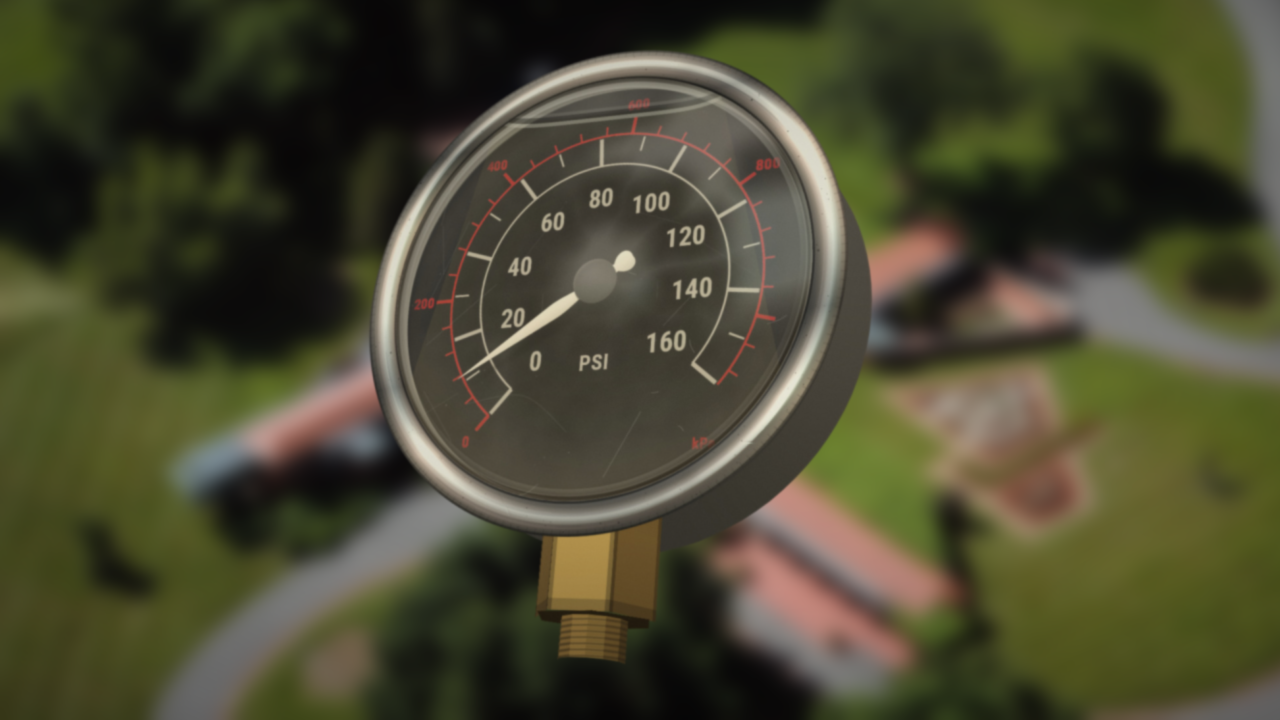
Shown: value=10 unit=psi
